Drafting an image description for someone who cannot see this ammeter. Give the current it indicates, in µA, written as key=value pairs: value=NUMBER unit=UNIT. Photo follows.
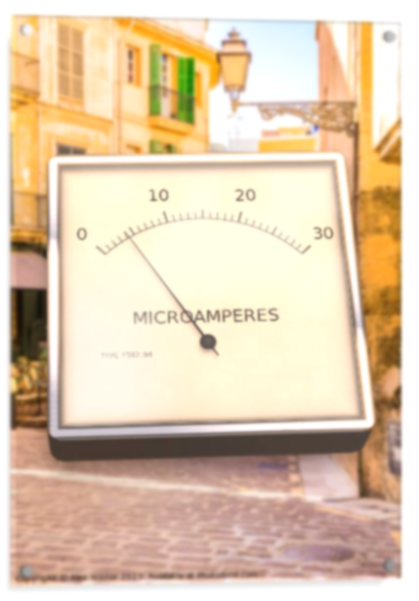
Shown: value=4 unit=µA
